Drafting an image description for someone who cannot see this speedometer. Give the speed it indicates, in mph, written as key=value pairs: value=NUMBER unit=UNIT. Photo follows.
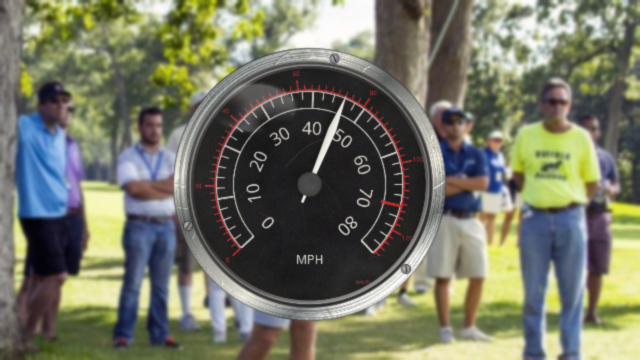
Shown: value=46 unit=mph
